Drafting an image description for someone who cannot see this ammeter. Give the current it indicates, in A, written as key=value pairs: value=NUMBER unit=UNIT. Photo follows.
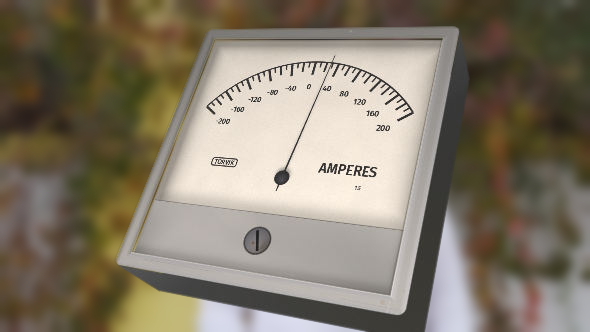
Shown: value=30 unit=A
